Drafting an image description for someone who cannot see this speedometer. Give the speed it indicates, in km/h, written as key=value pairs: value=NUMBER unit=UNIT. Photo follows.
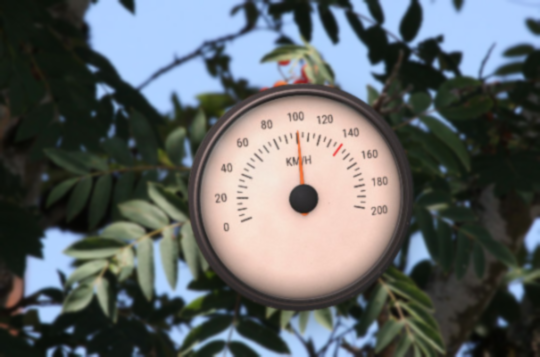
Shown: value=100 unit=km/h
